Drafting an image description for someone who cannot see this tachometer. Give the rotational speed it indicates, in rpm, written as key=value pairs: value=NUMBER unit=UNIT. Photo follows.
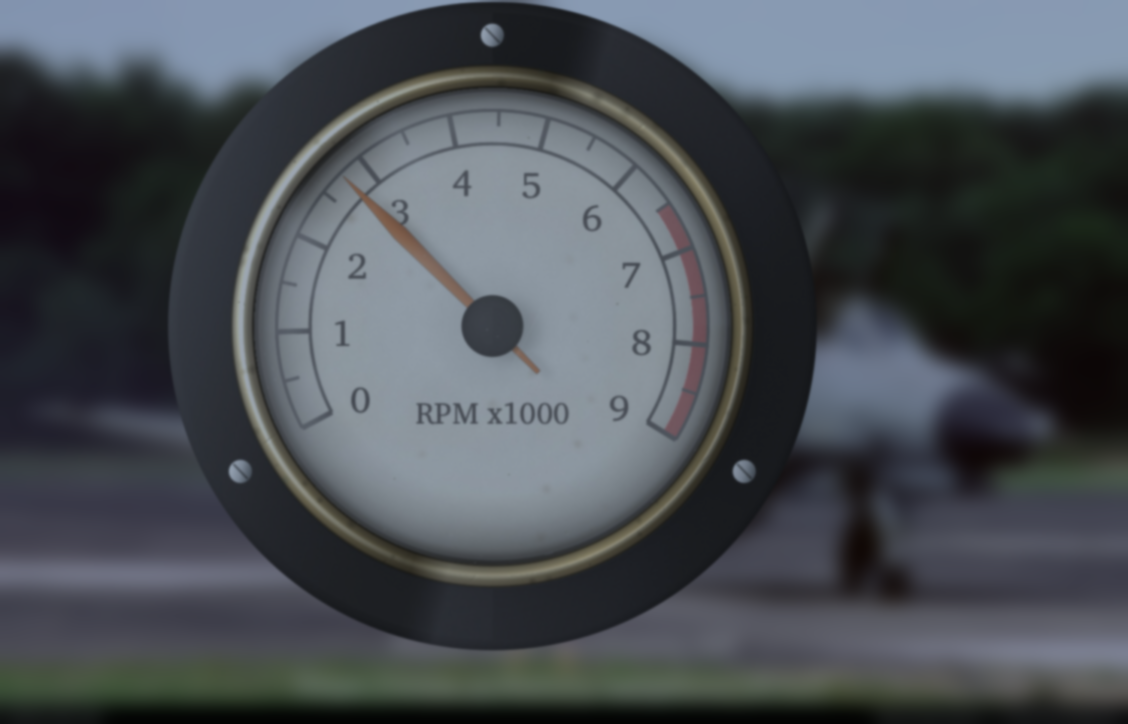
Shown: value=2750 unit=rpm
